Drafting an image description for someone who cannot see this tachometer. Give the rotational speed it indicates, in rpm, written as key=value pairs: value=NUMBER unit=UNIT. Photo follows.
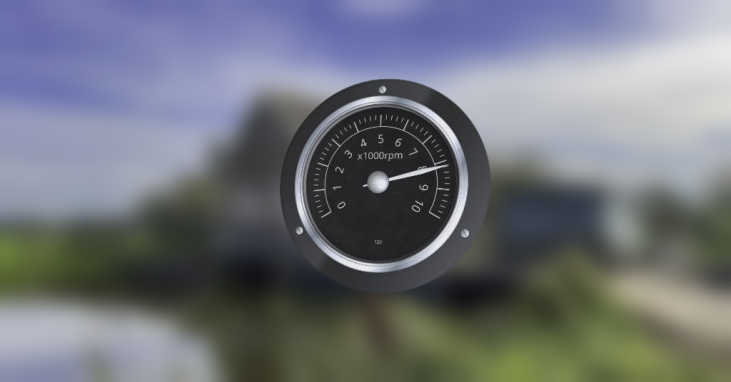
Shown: value=8200 unit=rpm
